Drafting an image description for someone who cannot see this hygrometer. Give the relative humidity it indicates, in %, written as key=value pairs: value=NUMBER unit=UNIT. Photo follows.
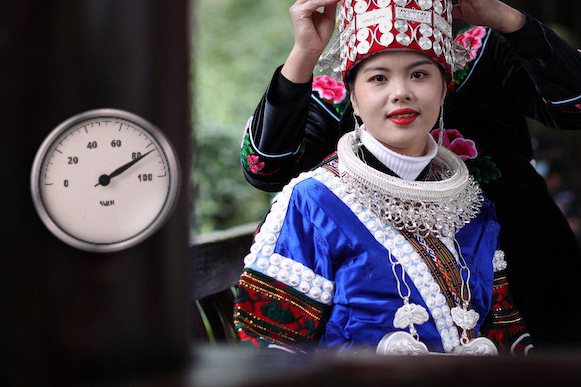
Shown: value=84 unit=%
